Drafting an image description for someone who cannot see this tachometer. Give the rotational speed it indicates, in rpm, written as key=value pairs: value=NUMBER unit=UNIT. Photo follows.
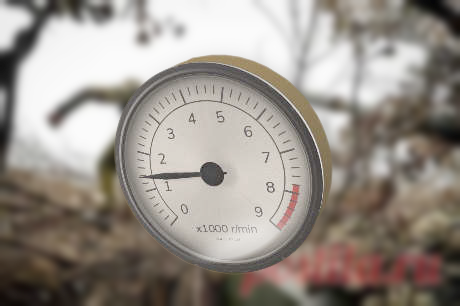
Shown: value=1400 unit=rpm
